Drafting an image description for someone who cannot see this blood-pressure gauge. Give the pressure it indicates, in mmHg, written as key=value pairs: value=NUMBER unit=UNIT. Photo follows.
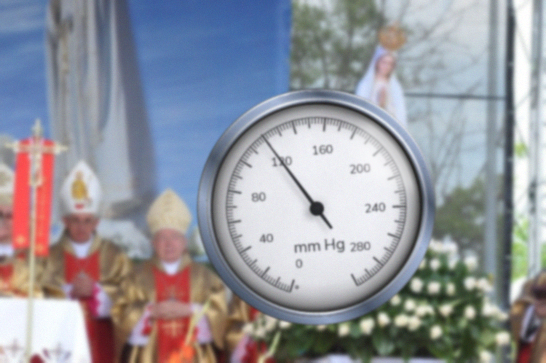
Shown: value=120 unit=mmHg
